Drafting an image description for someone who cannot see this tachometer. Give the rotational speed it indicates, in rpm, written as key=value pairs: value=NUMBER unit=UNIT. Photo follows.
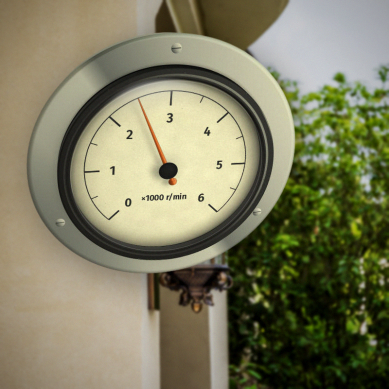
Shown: value=2500 unit=rpm
